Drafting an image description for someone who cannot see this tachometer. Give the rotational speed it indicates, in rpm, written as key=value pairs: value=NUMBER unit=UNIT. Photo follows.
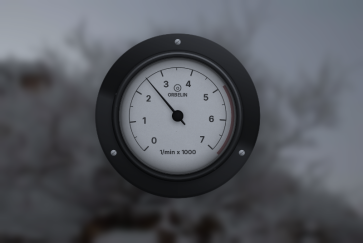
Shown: value=2500 unit=rpm
